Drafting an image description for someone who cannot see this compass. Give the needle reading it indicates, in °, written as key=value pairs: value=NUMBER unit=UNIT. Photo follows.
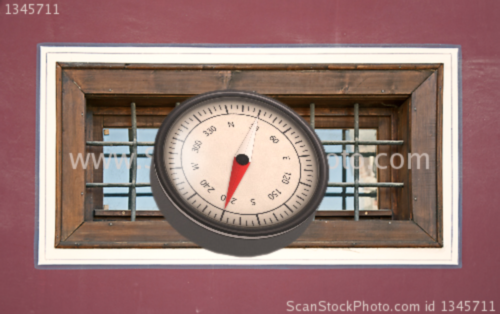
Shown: value=210 unit=°
